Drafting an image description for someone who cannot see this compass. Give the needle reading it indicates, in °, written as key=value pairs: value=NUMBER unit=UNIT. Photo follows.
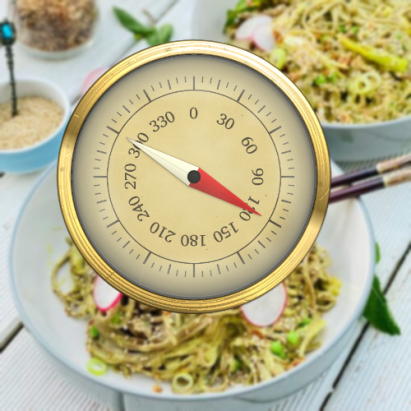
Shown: value=120 unit=°
